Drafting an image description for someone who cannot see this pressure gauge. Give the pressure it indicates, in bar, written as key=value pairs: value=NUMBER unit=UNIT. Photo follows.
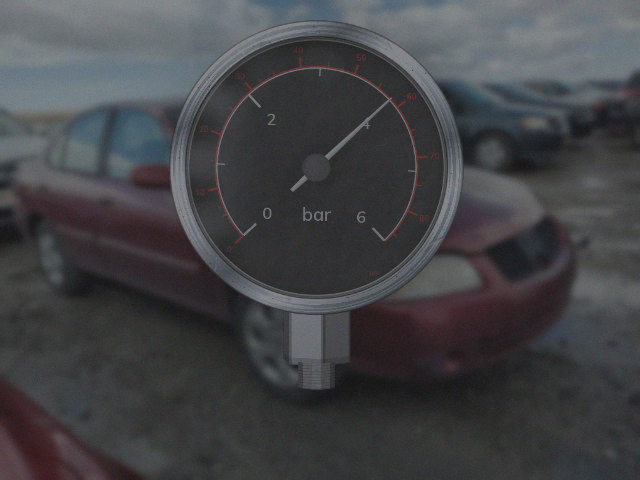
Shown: value=4 unit=bar
